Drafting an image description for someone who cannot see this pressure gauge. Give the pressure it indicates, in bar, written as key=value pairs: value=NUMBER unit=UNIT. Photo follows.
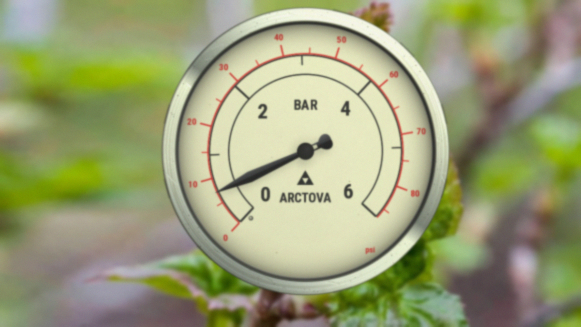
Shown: value=0.5 unit=bar
